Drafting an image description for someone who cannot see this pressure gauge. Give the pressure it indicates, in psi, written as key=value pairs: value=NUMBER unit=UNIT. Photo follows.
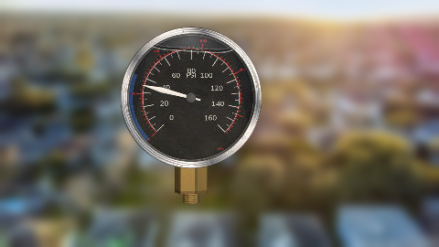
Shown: value=35 unit=psi
